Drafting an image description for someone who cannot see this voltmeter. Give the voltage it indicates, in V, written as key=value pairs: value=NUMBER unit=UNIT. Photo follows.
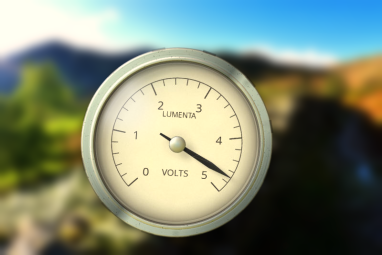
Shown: value=4.7 unit=V
